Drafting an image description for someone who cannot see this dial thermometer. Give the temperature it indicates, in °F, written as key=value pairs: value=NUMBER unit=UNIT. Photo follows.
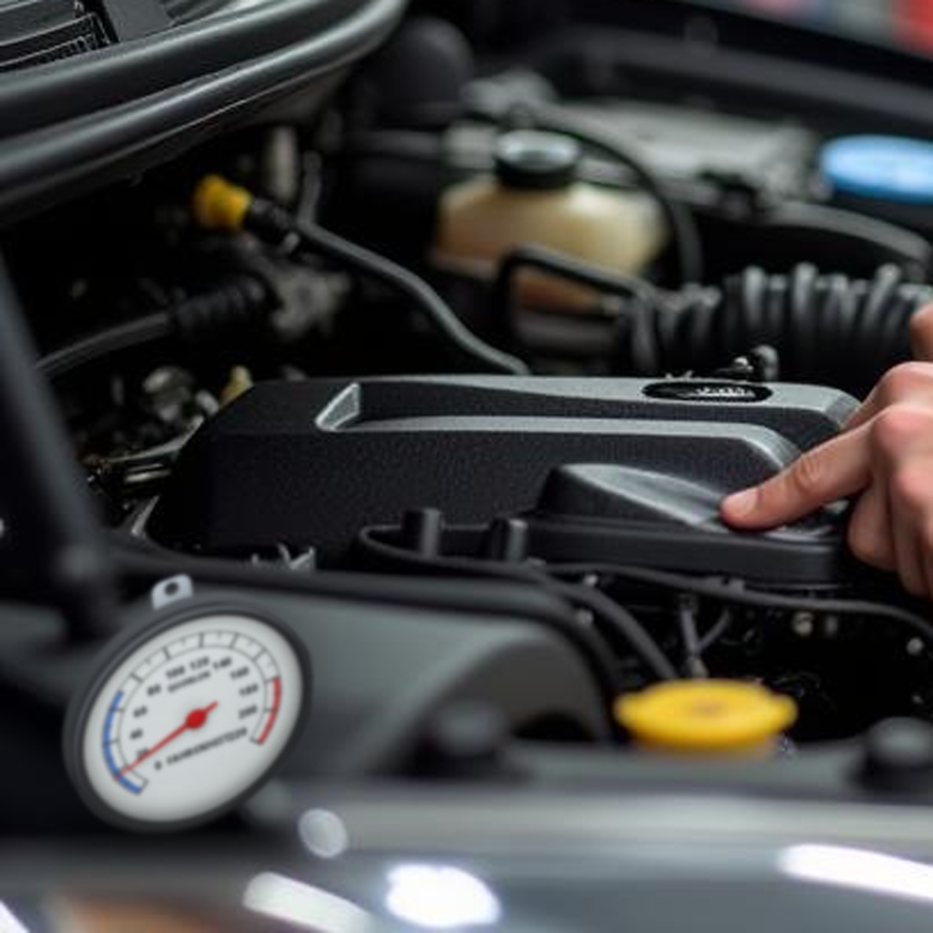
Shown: value=20 unit=°F
